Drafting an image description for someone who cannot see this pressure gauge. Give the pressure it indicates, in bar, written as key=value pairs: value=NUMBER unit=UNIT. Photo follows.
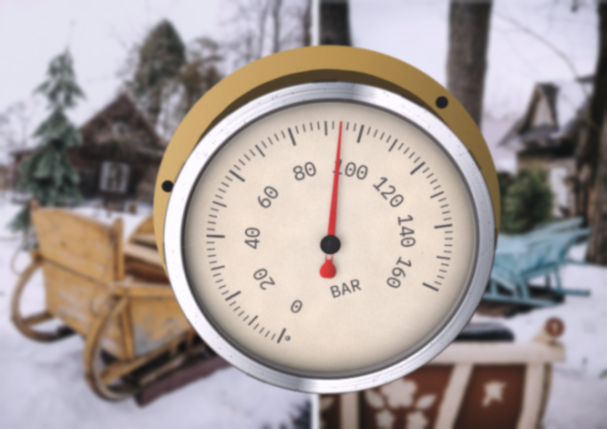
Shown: value=94 unit=bar
